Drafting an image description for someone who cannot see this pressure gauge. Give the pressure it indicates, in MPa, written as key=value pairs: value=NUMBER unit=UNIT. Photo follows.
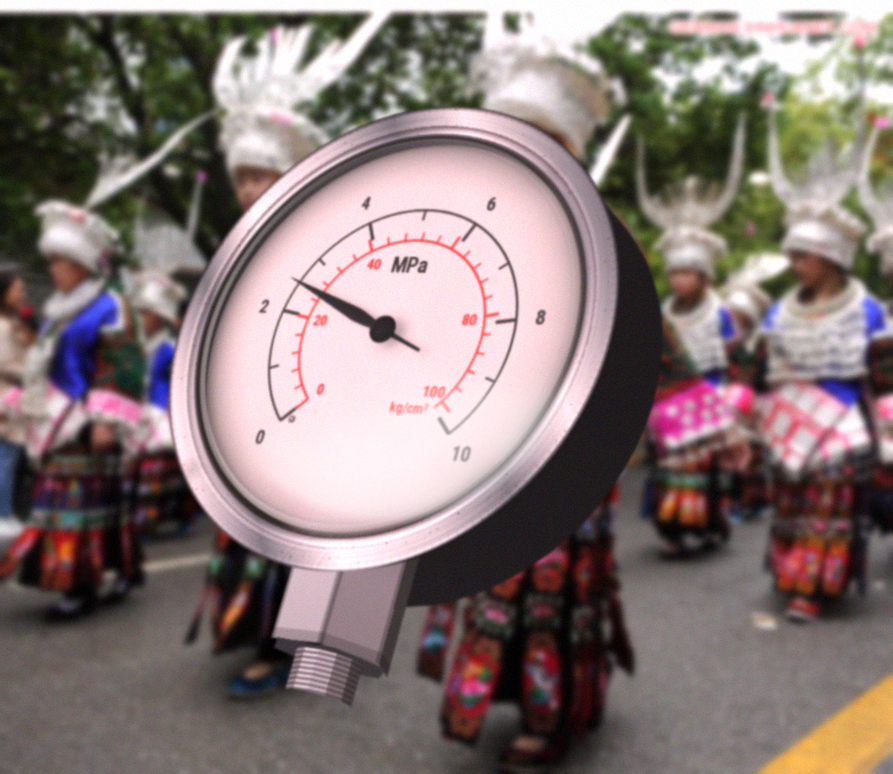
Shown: value=2.5 unit=MPa
